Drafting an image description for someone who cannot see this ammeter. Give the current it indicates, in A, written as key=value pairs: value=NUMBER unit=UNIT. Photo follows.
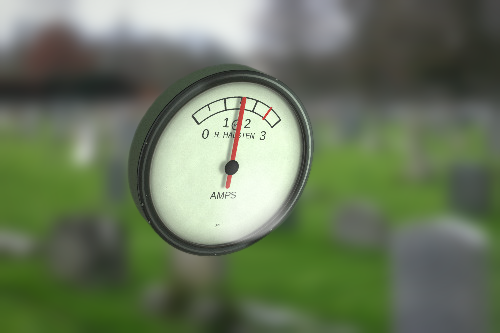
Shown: value=1.5 unit=A
